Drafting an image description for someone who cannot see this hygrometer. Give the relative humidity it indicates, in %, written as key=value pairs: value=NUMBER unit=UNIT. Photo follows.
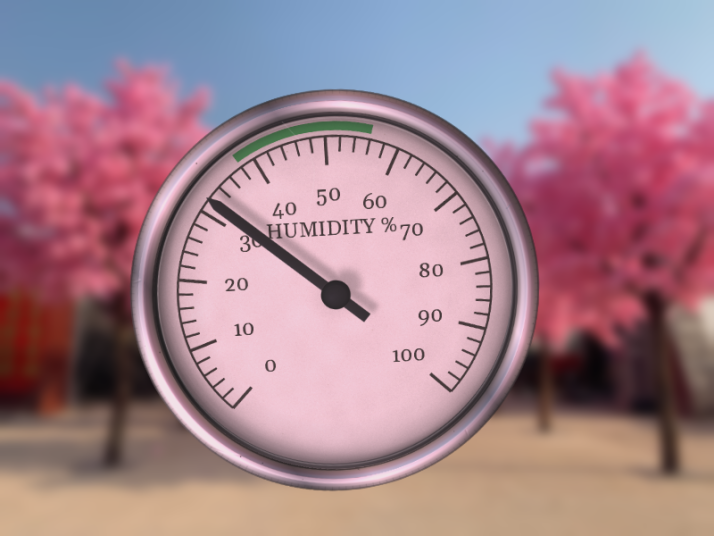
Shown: value=32 unit=%
